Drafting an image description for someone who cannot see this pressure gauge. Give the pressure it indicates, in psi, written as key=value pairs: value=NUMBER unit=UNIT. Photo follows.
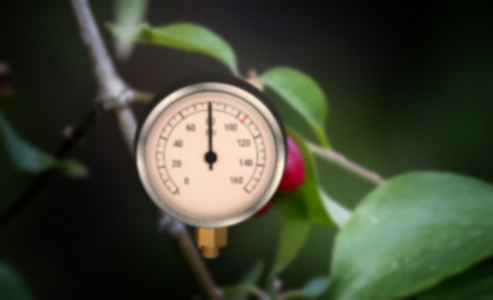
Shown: value=80 unit=psi
